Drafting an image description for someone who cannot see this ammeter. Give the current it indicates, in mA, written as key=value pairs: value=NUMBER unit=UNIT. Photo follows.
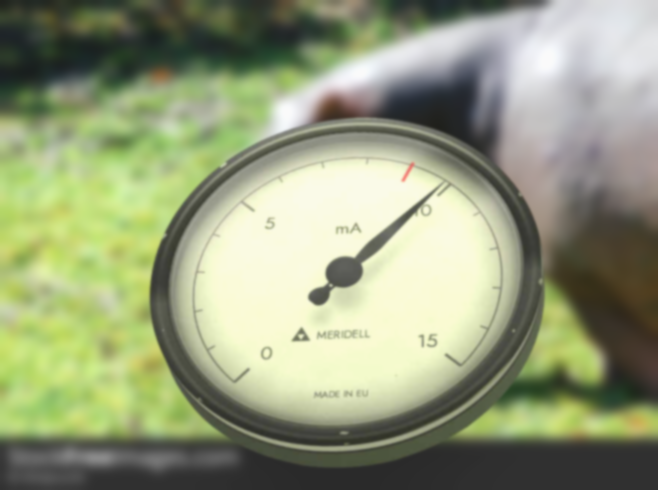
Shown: value=10 unit=mA
